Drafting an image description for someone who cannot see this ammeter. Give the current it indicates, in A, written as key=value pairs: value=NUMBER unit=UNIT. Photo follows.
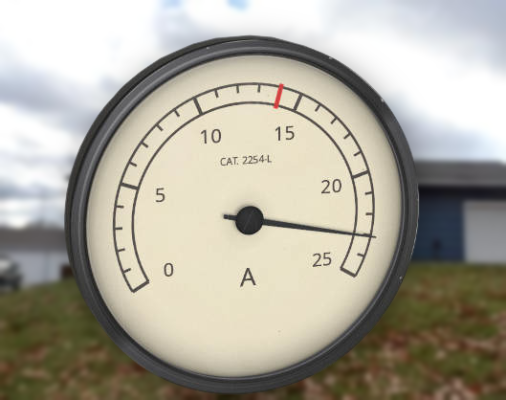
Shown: value=23 unit=A
